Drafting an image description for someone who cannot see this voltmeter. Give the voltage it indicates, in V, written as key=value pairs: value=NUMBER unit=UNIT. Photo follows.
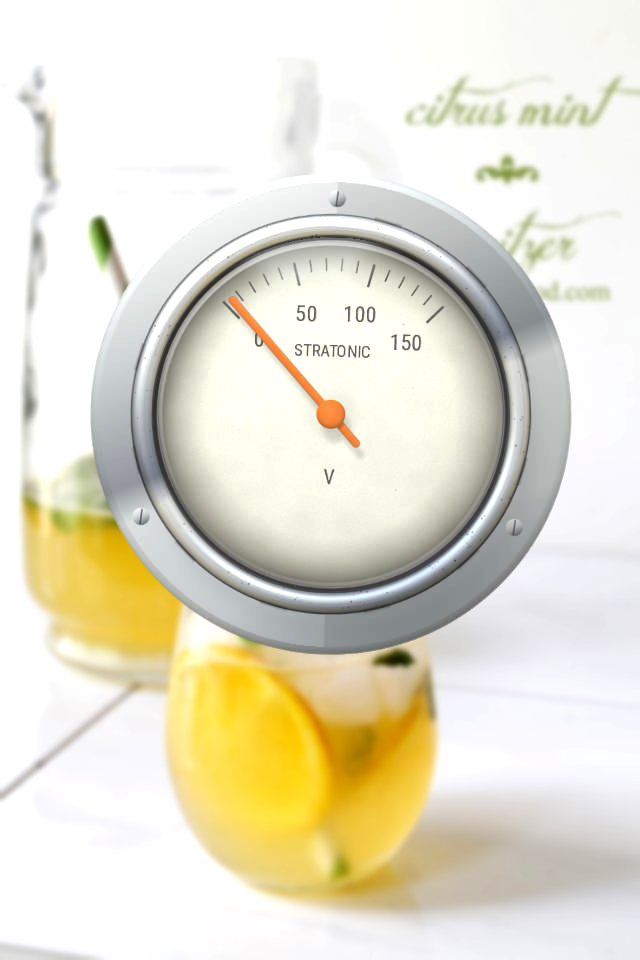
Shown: value=5 unit=V
